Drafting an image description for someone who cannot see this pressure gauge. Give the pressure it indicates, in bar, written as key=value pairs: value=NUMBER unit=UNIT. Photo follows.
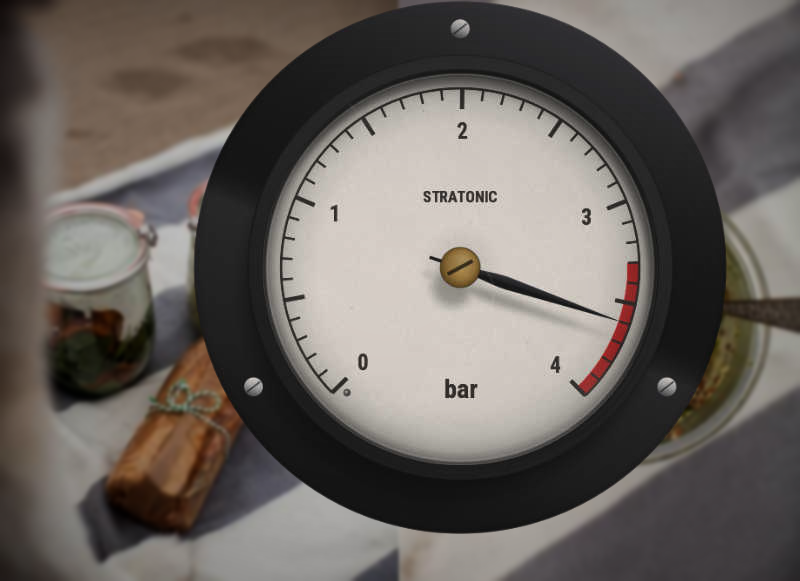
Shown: value=3.6 unit=bar
